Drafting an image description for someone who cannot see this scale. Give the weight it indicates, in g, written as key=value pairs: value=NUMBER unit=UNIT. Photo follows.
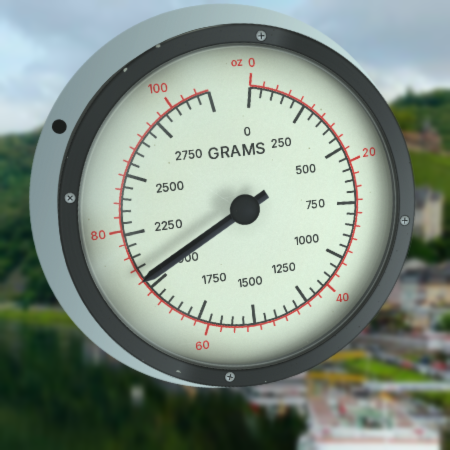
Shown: value=2050 unit=g
